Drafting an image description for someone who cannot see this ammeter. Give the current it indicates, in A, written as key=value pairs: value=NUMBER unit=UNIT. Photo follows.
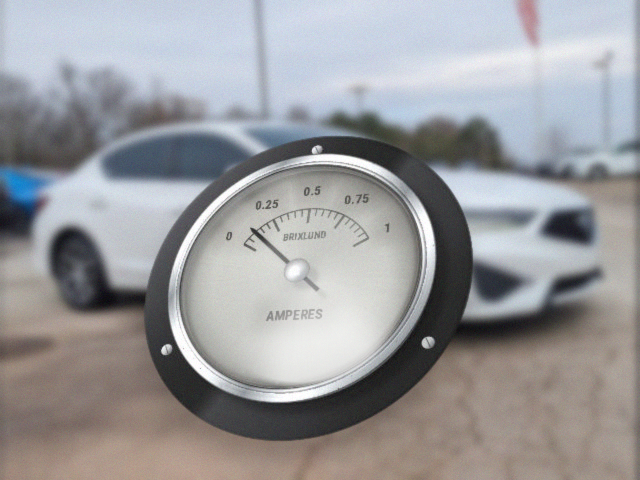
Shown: value=0.1 unit=A
